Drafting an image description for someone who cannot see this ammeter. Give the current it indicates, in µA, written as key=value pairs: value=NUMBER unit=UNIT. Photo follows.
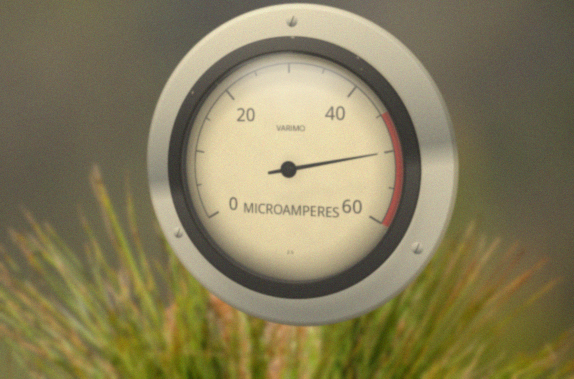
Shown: value=50 unit=µA
